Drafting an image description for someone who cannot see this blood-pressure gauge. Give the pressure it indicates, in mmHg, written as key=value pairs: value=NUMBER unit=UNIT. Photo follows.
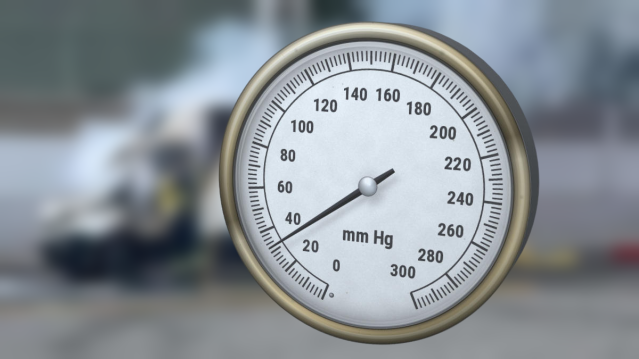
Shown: value=32 unit=mmHg
